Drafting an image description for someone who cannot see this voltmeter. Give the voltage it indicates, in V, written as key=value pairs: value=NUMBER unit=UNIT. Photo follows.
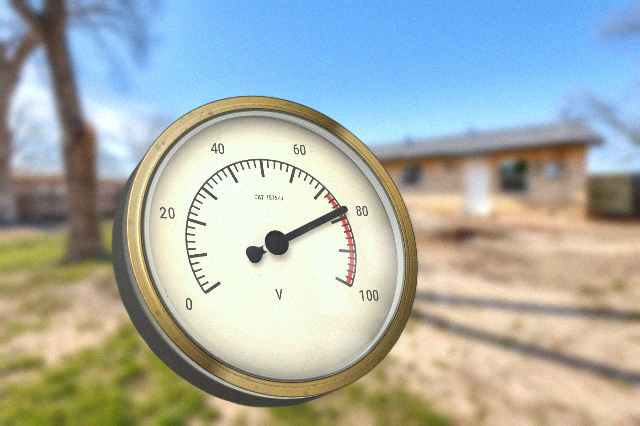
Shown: value=78 unit=V
